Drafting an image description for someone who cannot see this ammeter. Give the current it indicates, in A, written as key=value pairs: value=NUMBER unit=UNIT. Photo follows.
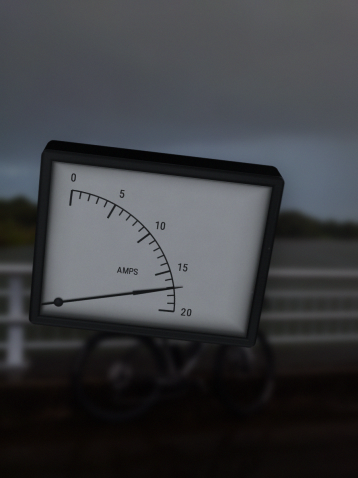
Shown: value=17 unit=A
